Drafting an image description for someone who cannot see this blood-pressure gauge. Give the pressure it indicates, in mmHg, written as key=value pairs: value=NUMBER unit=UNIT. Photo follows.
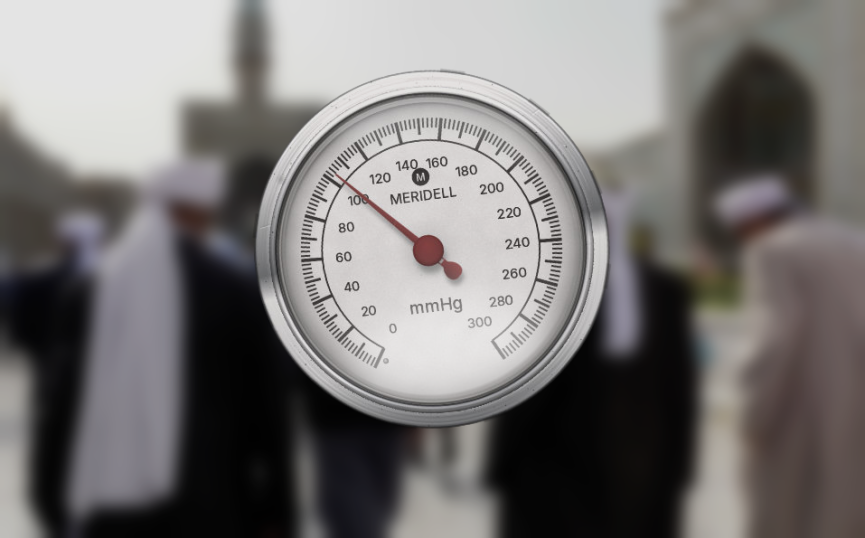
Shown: value=104 unit=mmHg
